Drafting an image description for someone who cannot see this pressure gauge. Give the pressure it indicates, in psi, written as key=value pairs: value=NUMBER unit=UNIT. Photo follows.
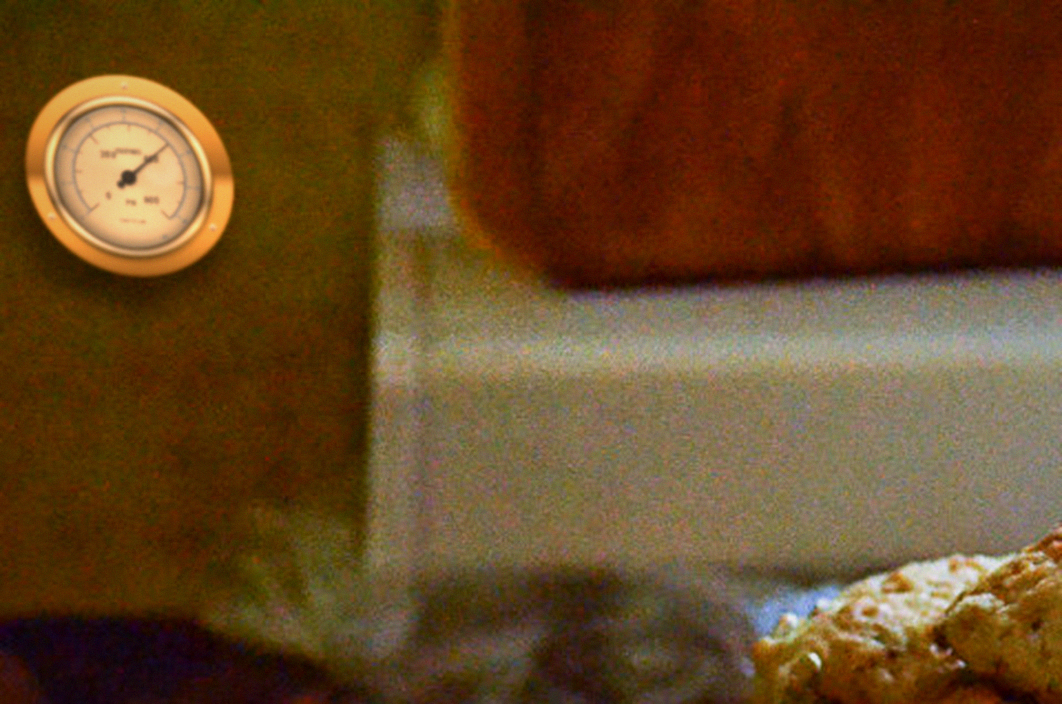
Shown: value=400 unit=psi
